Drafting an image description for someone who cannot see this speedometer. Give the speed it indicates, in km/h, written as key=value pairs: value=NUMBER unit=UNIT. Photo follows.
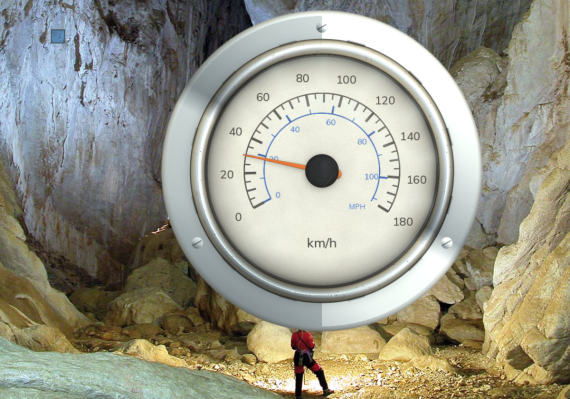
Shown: value=30 unit=km/h
